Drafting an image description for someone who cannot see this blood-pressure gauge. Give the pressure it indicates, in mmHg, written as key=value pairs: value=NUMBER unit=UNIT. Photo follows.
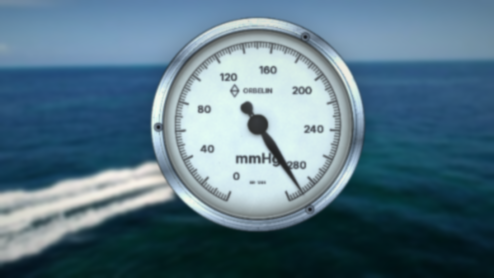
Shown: value=290 unit=mmHg
